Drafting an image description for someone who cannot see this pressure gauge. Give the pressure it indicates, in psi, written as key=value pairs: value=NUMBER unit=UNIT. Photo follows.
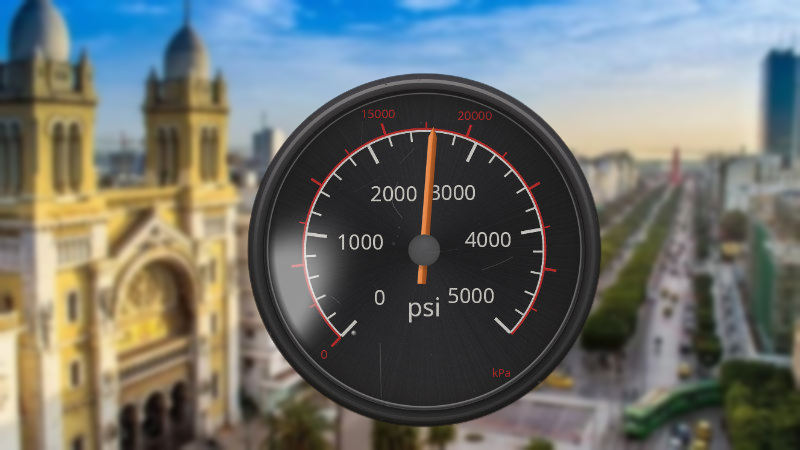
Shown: value=2600 unit=psi
